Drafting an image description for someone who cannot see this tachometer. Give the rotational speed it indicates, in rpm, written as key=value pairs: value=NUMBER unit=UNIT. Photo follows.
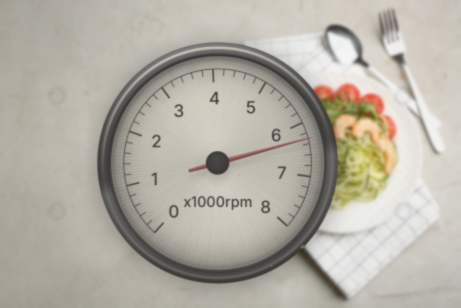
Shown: value=6300 unit=rpm
